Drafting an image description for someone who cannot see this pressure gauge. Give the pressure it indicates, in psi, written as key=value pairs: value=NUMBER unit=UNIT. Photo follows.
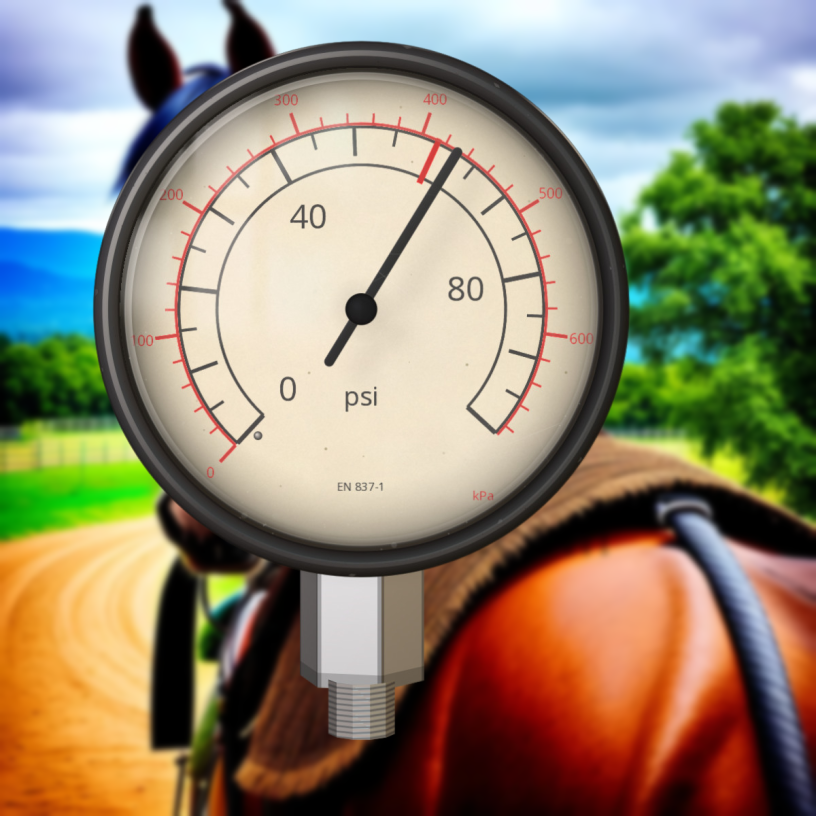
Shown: value=62.5 unit=psi
